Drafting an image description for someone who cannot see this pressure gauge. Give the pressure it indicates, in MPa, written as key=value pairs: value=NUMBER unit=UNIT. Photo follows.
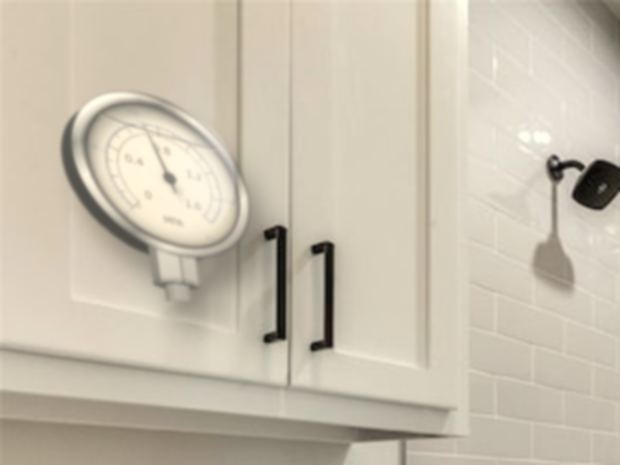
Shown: value=0.7 unit=MPa
